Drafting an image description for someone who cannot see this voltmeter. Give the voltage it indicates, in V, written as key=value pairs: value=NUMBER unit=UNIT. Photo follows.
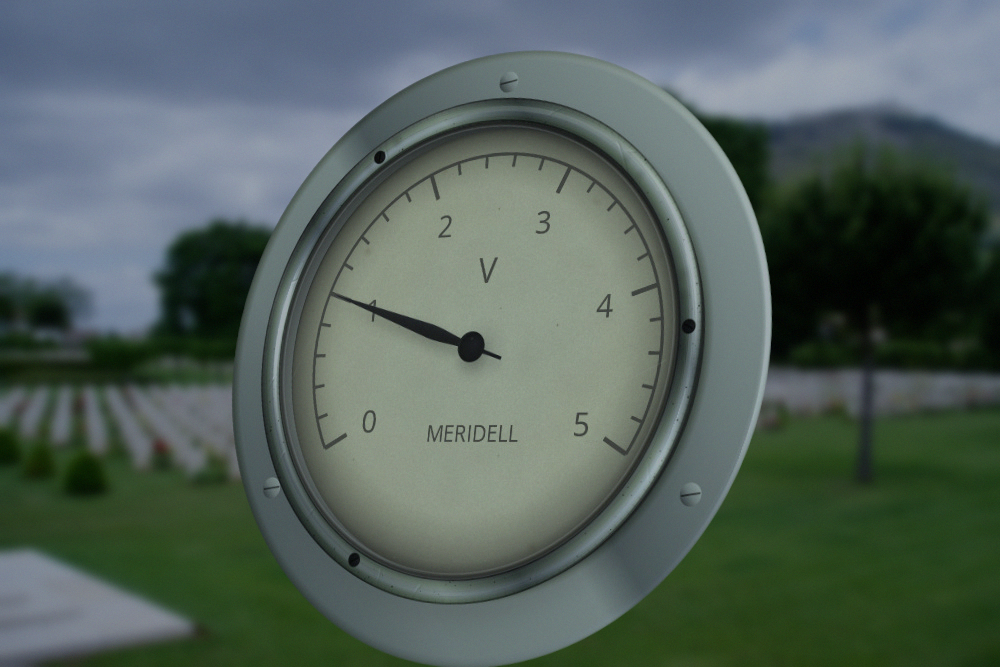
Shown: value=1 unit=V
